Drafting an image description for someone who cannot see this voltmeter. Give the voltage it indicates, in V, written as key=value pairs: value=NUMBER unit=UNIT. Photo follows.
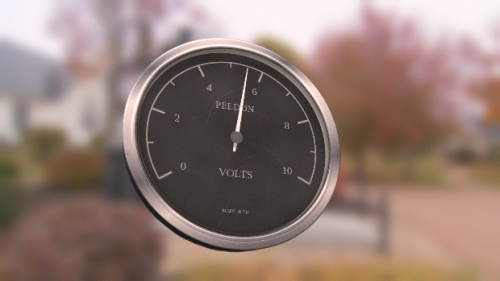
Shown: value=5.5 unit=V
